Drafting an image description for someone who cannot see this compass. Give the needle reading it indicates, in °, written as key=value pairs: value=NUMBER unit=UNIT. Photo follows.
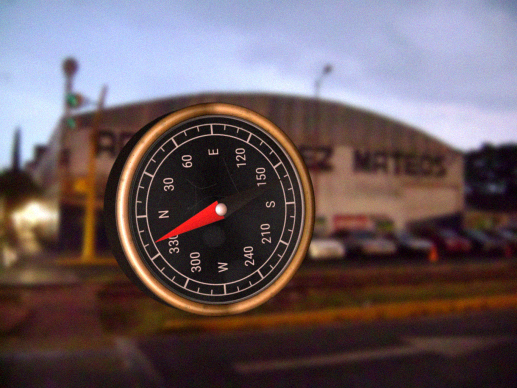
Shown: value=340 unit=°
